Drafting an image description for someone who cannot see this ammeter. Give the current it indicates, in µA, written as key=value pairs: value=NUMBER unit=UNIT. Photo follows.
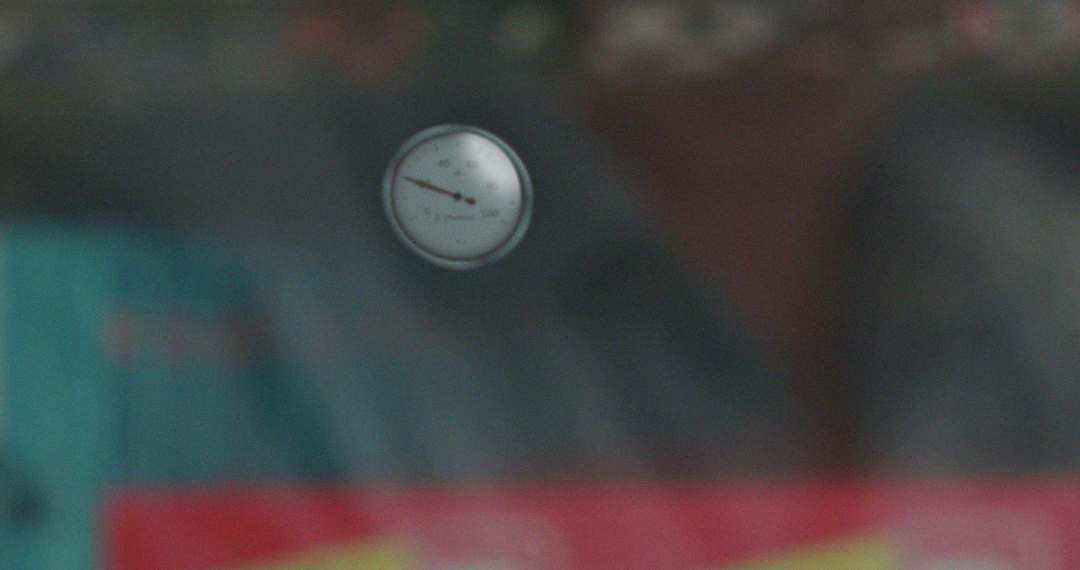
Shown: value=20 unit=µA
